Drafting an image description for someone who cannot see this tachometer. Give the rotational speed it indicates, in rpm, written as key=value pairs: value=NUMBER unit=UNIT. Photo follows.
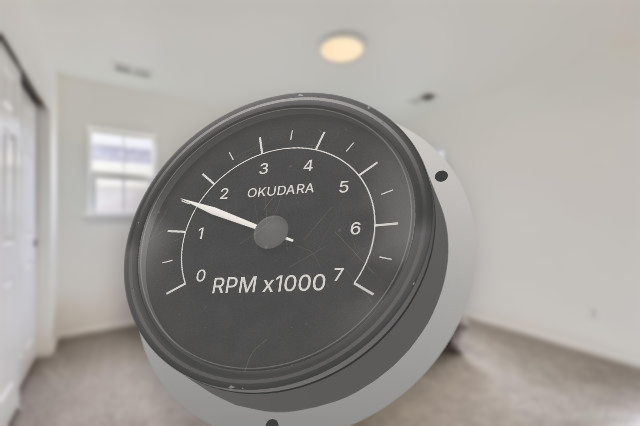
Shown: value=1500 unit=rpm
